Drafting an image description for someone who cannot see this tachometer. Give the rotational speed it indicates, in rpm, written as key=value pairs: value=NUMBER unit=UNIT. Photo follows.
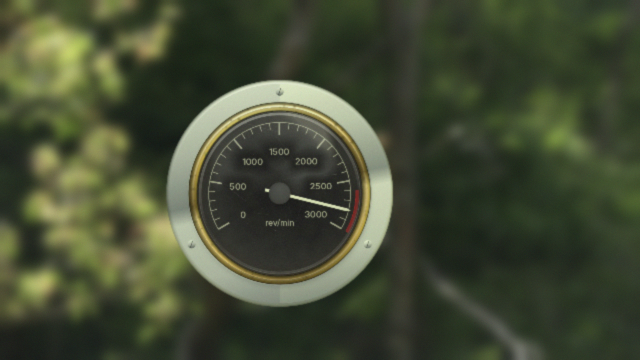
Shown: value=2800 unit=rpm
